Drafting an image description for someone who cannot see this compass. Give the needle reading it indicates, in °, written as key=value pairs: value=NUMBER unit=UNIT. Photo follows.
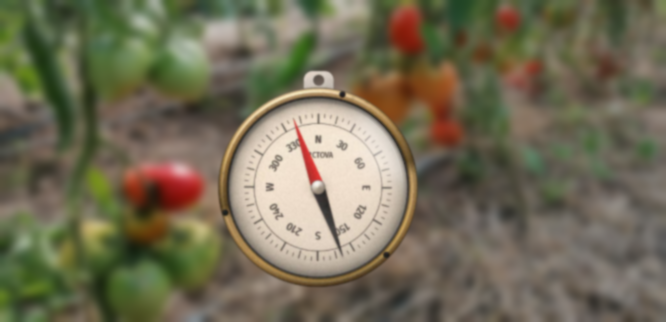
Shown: value=340 unit=°
